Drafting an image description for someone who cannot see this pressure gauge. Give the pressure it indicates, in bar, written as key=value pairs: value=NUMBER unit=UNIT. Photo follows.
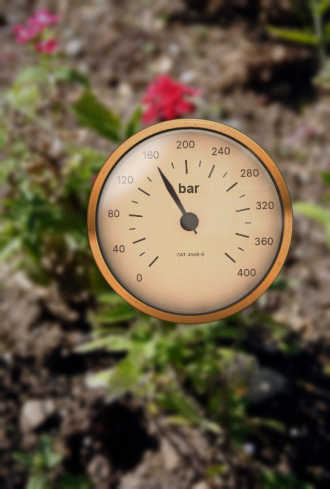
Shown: value=160 unit=bar
